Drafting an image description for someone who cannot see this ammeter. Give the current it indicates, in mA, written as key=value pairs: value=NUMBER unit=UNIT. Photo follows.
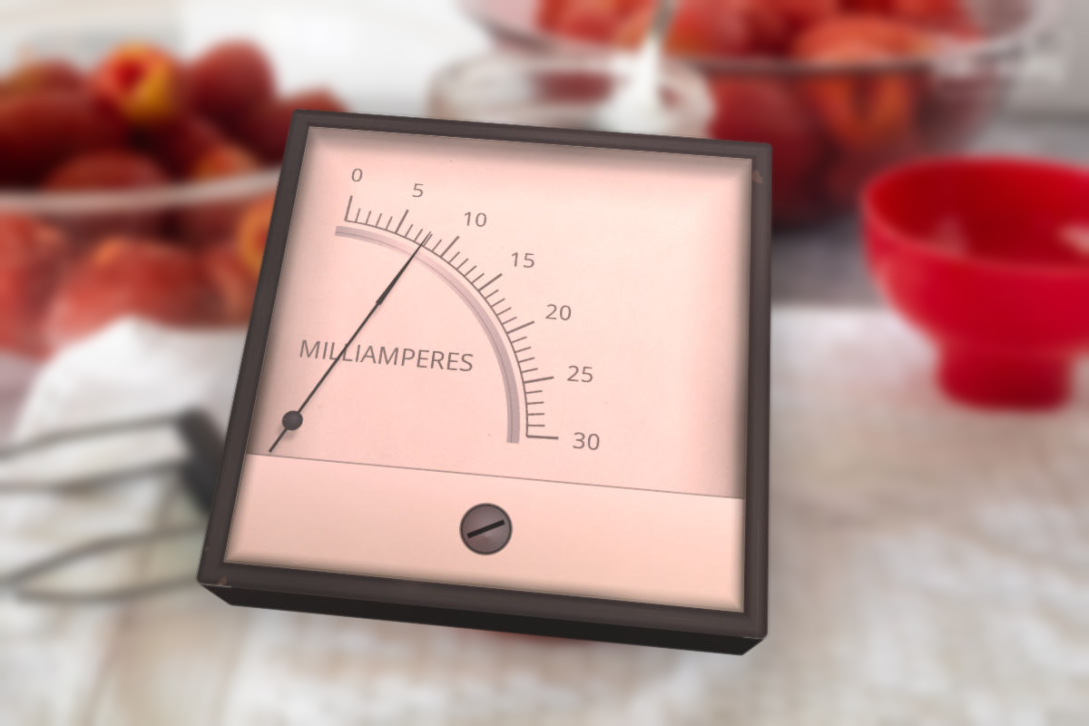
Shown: value=8 unit=mA
